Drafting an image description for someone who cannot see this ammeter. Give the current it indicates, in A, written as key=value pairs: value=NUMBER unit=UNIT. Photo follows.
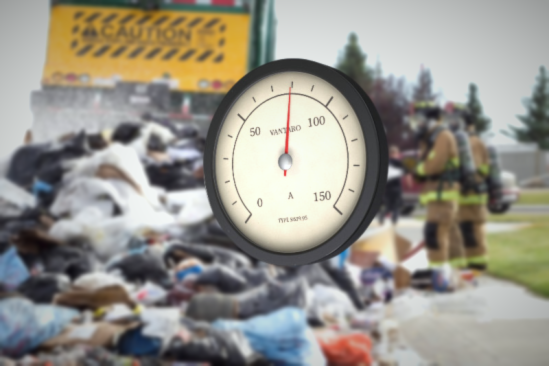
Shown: value=80 unit=A
